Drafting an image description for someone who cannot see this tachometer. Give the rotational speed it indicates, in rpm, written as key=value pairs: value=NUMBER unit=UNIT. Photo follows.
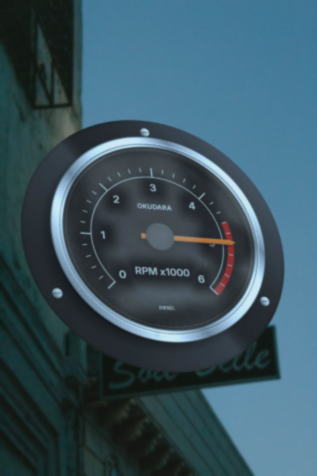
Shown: value=5000 unit=rpm
